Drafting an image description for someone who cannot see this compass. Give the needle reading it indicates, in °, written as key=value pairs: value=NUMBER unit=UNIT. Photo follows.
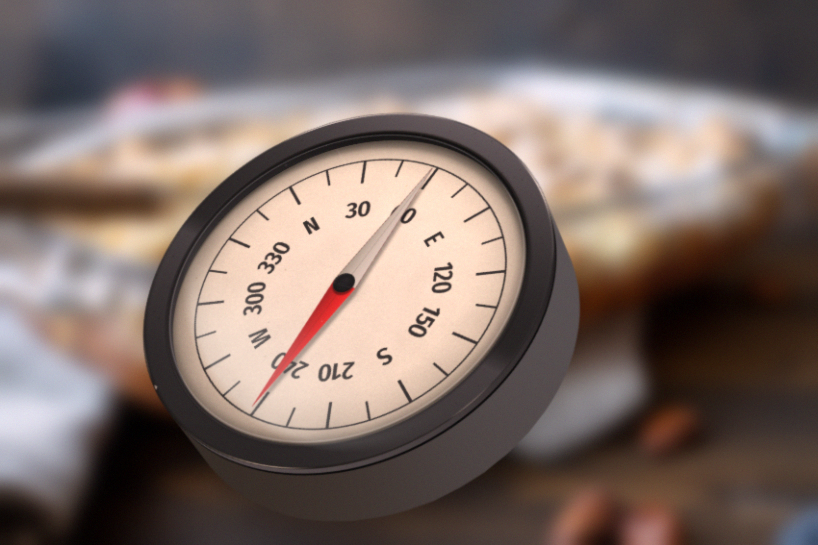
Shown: value=240 unit=°
